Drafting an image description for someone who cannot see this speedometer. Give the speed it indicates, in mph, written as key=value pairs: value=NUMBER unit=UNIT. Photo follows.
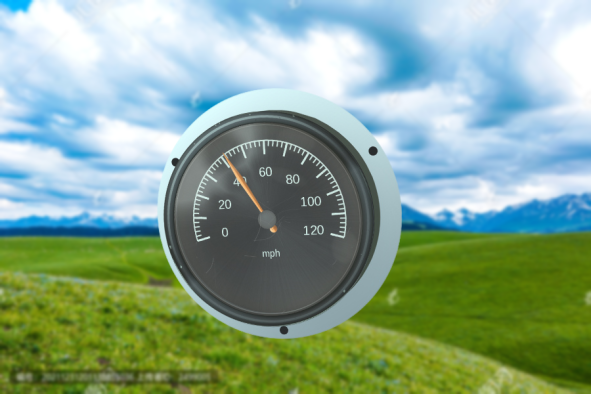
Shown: value=42 unit=mph
